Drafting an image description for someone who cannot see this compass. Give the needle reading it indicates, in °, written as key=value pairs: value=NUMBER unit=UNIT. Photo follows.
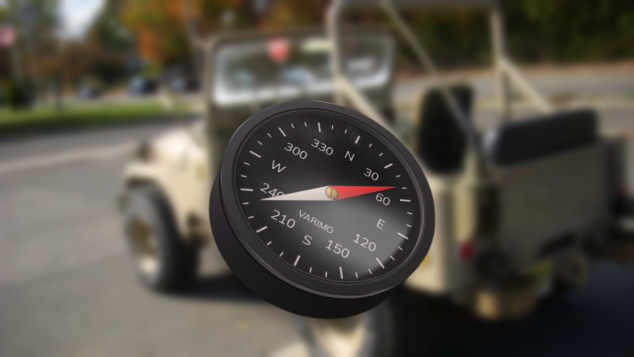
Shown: value=50 unit=°
